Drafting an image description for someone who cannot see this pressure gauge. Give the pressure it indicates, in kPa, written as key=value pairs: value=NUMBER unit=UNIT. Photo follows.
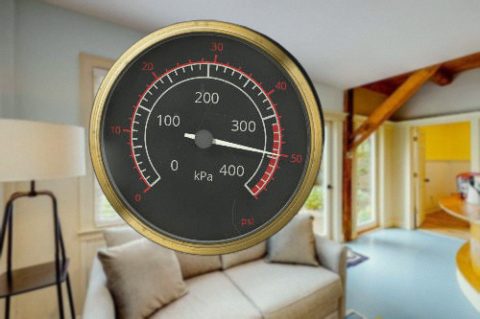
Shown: value=345 unit=kPa
